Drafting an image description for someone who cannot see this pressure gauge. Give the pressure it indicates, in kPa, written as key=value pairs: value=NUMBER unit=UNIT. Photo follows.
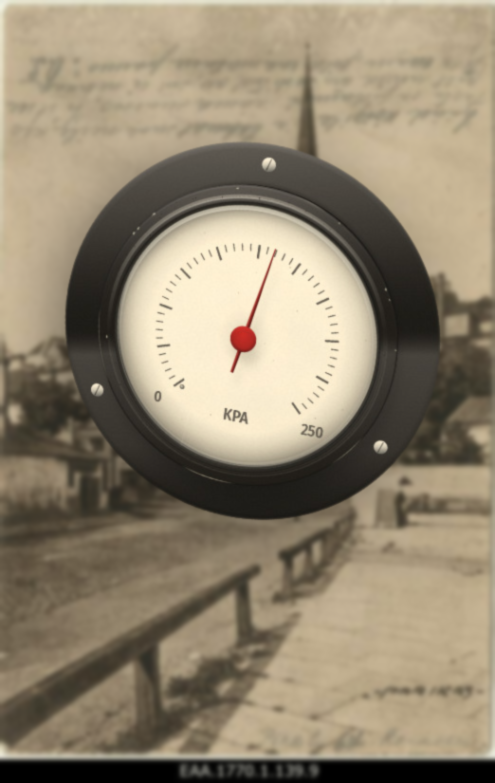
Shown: value=135 unit=kPa
